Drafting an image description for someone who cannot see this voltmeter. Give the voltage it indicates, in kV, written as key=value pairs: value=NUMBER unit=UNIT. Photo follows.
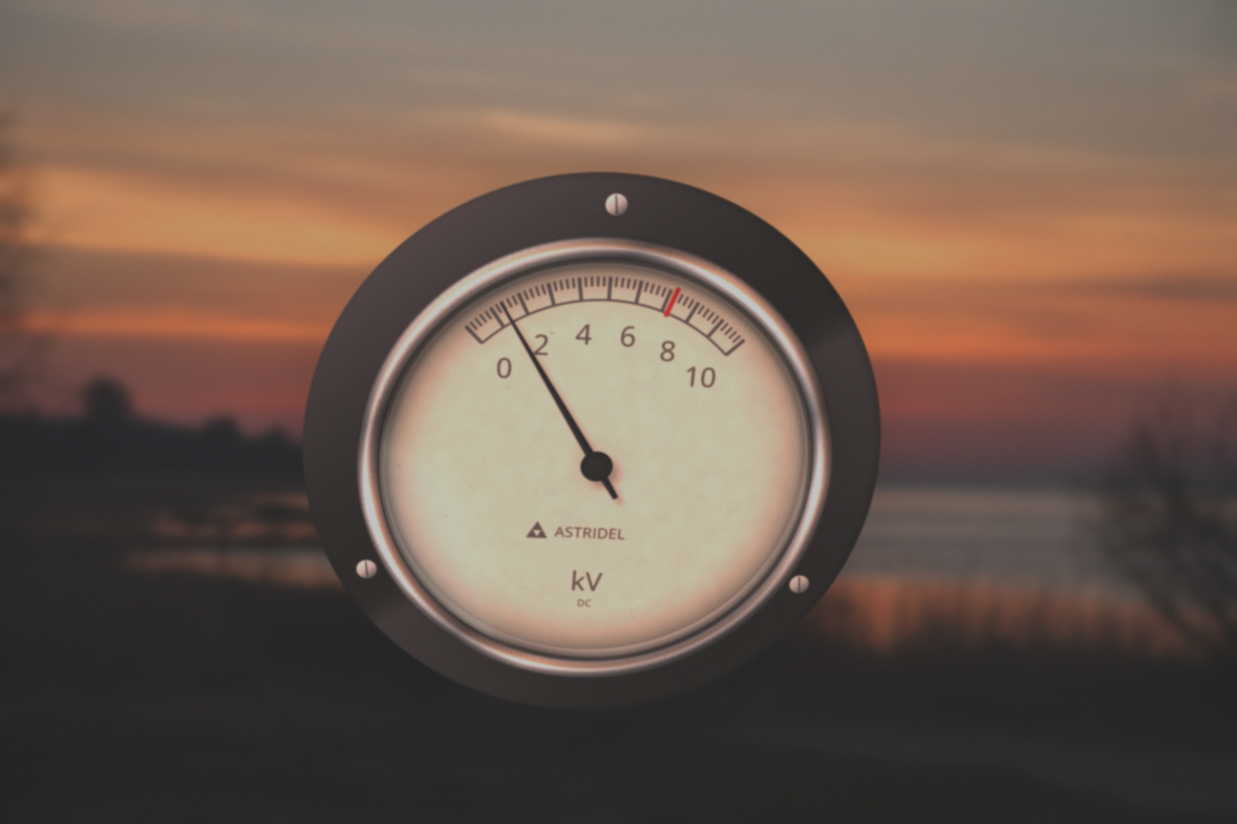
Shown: value=1.4 unit=kV
